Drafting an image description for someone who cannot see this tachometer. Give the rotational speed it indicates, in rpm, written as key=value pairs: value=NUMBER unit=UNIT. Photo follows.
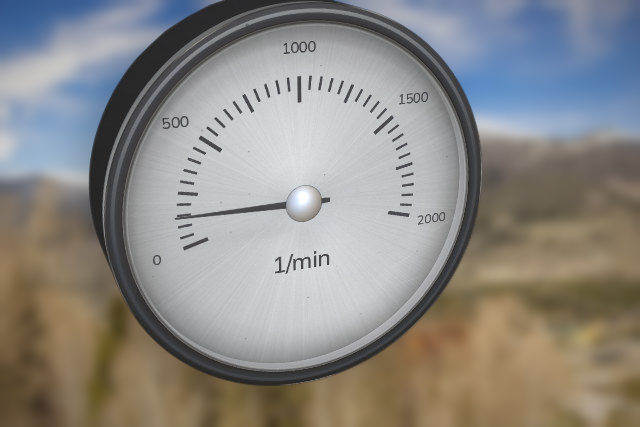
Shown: value=150 unit=rpm
